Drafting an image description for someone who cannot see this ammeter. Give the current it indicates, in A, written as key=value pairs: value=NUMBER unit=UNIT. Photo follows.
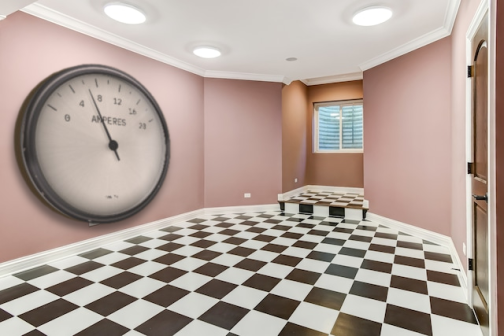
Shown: value=6 unit=A
